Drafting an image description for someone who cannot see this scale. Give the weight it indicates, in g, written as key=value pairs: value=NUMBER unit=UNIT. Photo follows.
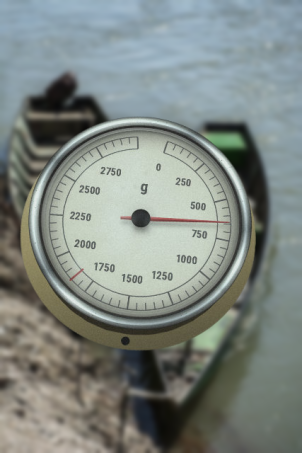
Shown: value=650 unit=g
